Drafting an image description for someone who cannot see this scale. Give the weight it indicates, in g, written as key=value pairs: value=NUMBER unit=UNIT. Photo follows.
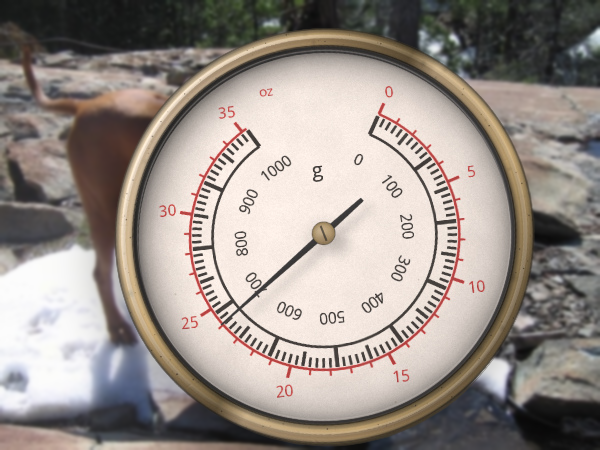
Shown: value=680 unit=g
